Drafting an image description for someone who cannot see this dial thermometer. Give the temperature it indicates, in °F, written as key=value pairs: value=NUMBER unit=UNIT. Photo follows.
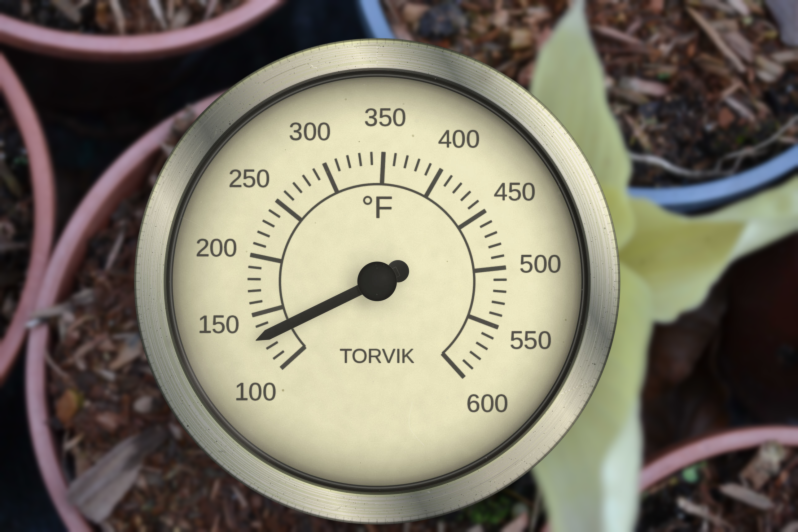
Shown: value=130 unit=°F
